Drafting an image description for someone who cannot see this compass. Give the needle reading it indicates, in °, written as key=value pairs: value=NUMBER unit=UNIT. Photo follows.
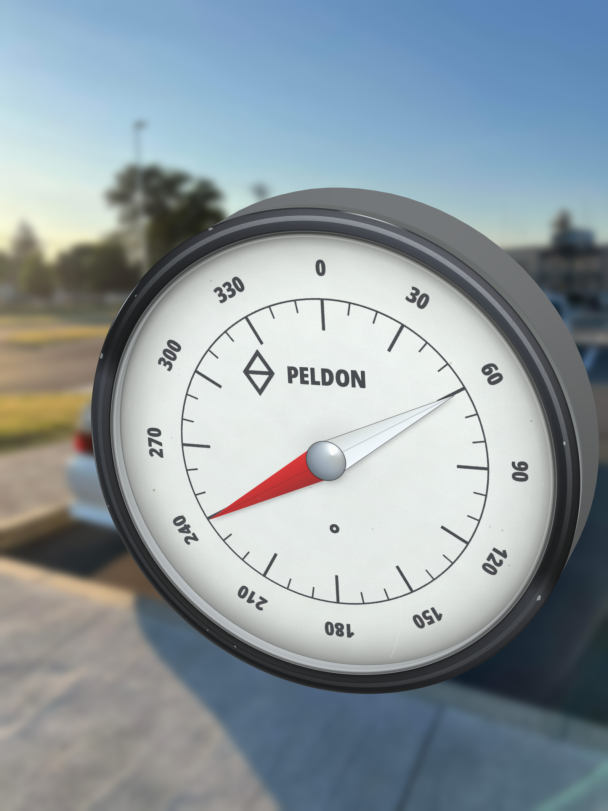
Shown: value=240 unit=°
